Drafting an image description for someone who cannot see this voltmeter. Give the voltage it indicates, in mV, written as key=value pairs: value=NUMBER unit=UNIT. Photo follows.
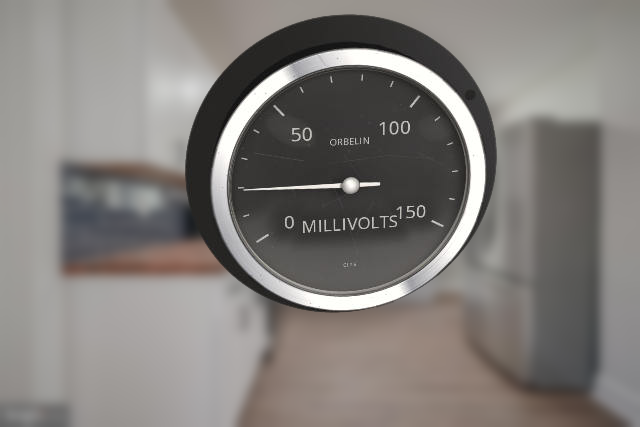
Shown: value=20 unit=mV
